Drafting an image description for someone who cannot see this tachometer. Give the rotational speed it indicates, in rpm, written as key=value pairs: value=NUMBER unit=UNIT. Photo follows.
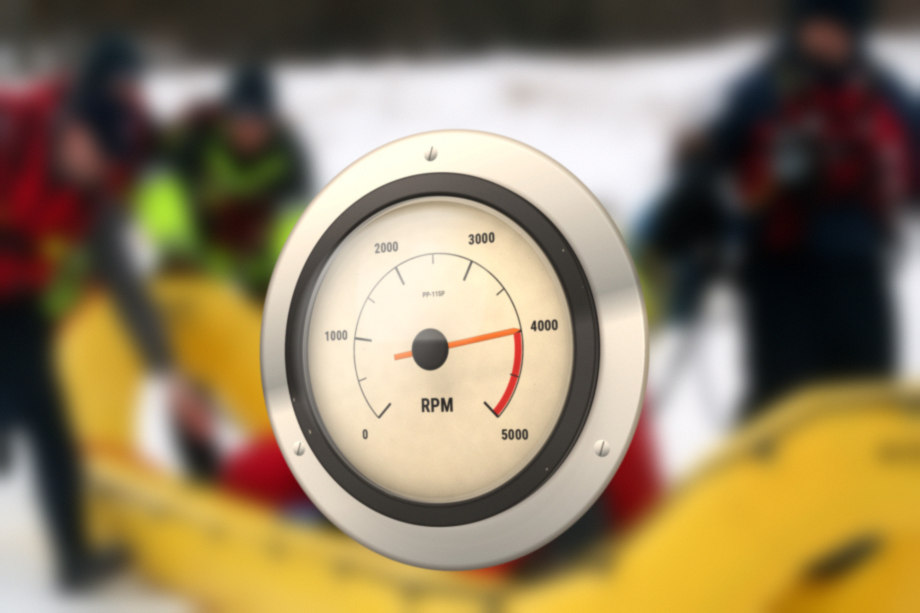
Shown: value=4000 unit=rpm
